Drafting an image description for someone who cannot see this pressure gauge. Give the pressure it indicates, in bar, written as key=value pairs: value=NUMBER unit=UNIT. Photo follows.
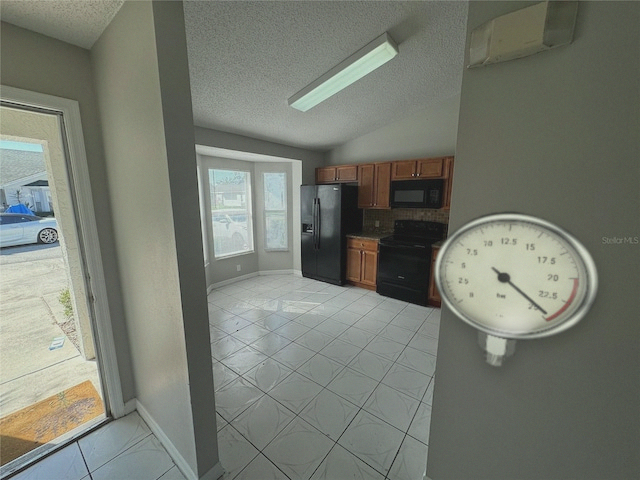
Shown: value=24.5 unit=bar
